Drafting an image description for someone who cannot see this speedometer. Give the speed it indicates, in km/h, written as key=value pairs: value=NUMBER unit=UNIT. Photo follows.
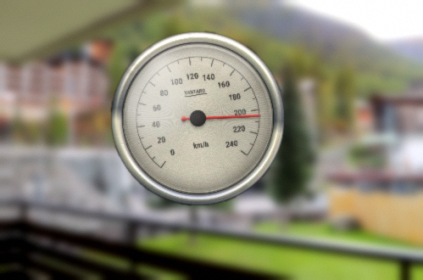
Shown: value=205 unit=km/h
